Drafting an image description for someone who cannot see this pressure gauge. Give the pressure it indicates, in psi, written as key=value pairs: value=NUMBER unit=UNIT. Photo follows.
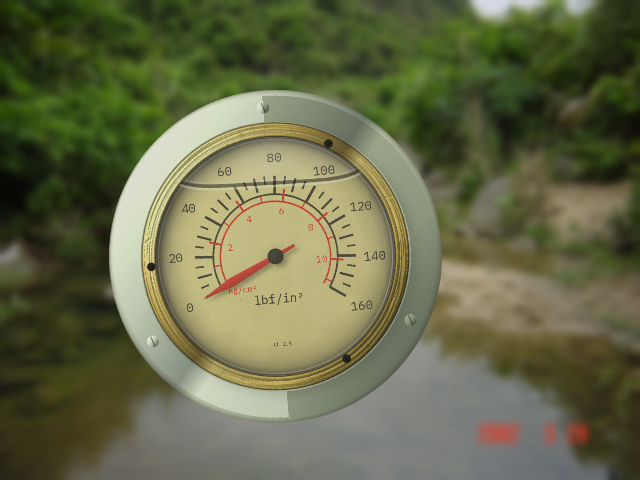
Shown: value=0 unit=psi
